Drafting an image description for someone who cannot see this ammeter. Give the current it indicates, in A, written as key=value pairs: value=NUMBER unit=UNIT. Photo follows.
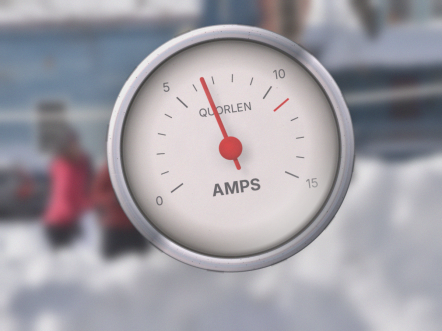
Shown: value=6.5 unit=A
